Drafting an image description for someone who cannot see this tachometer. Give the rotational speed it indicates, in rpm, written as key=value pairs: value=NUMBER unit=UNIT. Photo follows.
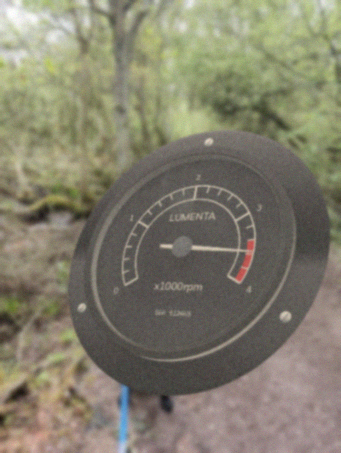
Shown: value=3600 unit=rpm
